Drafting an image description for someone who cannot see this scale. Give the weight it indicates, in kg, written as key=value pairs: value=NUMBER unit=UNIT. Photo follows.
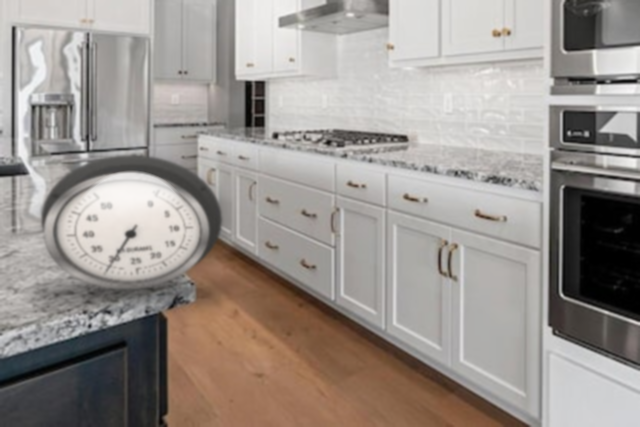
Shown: value=30 unit=kg
